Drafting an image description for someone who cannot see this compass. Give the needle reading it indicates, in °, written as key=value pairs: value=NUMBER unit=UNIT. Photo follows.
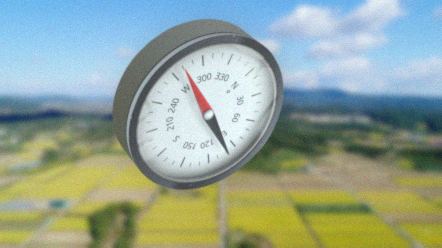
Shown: value=280 unit=°
